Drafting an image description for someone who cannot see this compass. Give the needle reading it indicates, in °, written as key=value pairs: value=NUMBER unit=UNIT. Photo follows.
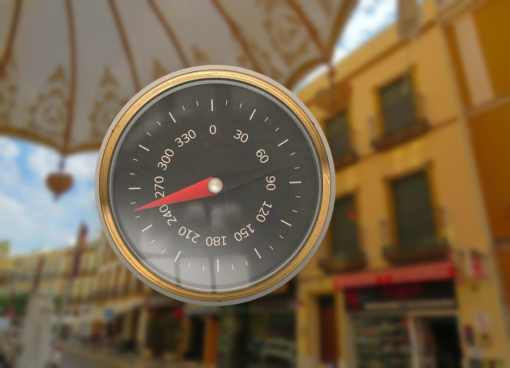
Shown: value=255 unit=°
